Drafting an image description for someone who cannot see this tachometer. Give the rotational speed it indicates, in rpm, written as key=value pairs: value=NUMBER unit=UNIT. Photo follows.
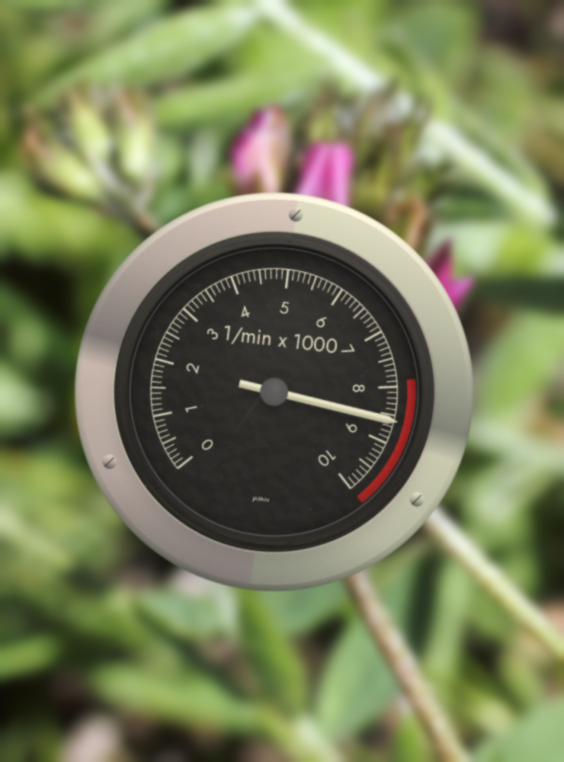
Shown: value=8600 unit=rpm
